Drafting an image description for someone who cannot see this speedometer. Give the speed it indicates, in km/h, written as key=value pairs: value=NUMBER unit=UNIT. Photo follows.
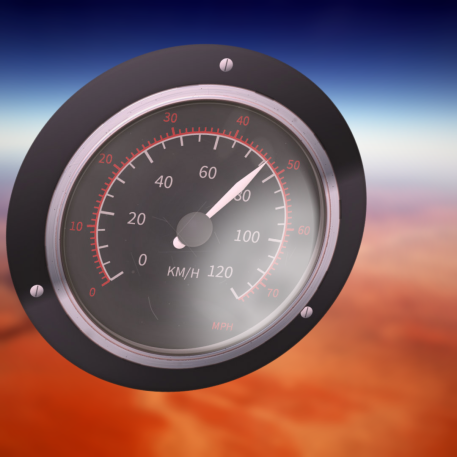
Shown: value=75 unit=km/h
